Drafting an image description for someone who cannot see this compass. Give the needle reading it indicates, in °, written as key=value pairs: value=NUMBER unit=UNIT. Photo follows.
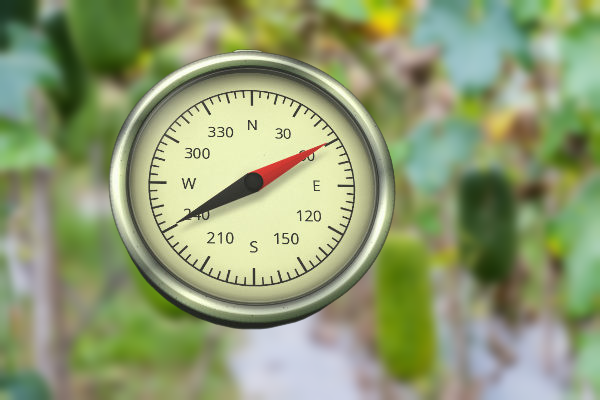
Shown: value=60 unit=°
